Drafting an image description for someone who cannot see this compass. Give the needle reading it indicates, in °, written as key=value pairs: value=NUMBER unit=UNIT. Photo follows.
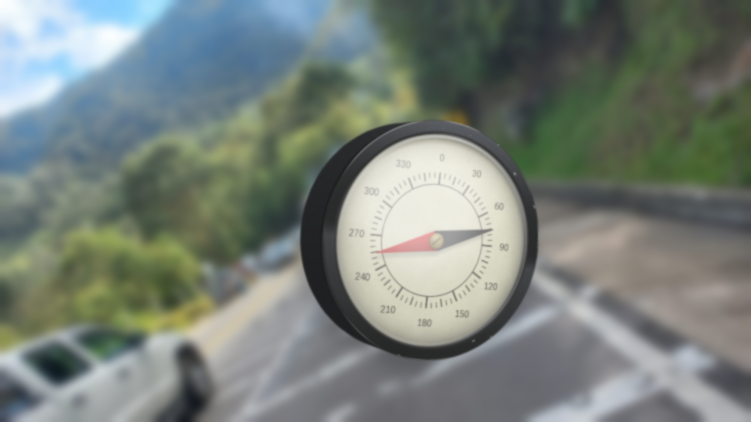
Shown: value=255 unit=°
